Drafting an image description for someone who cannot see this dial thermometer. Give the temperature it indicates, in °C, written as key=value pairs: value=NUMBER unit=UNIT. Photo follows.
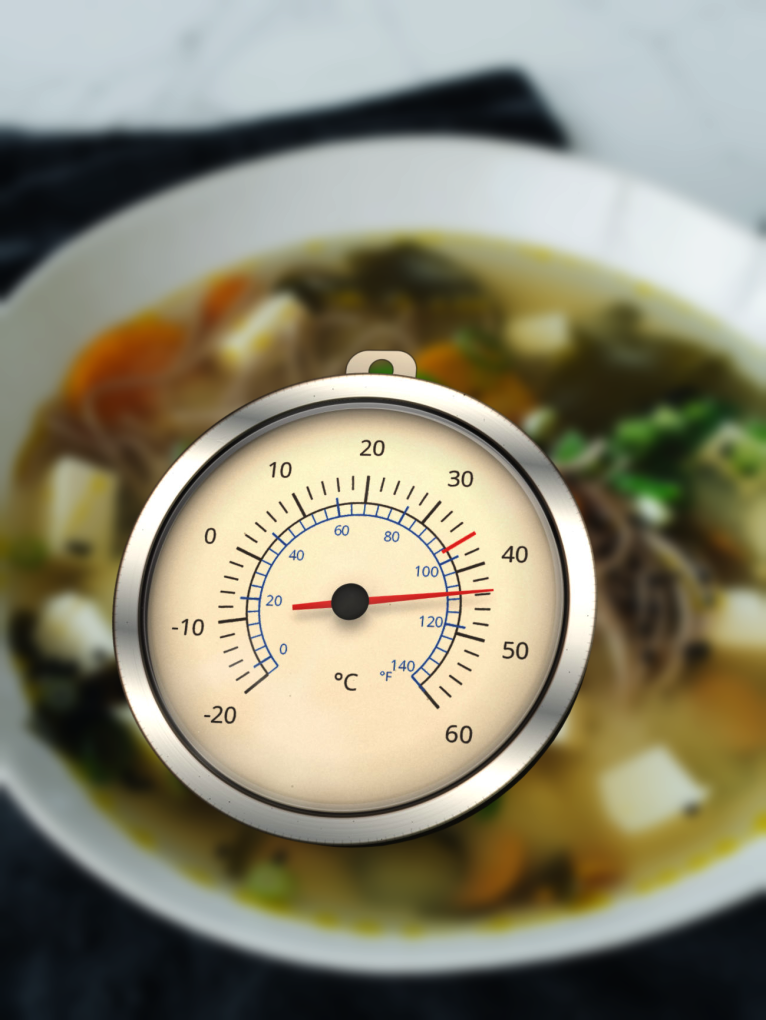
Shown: value=44 unit=°C
